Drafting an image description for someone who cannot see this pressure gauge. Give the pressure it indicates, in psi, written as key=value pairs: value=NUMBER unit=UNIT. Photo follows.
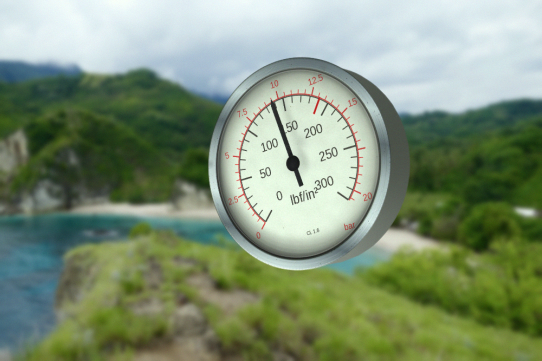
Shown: value=140 unit=psi
